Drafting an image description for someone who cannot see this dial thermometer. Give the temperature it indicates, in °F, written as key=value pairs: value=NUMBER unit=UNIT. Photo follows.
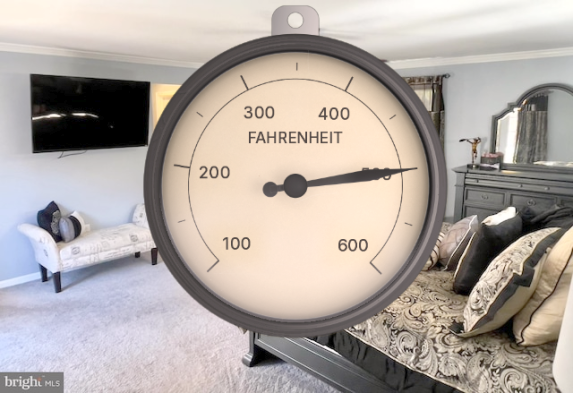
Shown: value=500 unit=°F
